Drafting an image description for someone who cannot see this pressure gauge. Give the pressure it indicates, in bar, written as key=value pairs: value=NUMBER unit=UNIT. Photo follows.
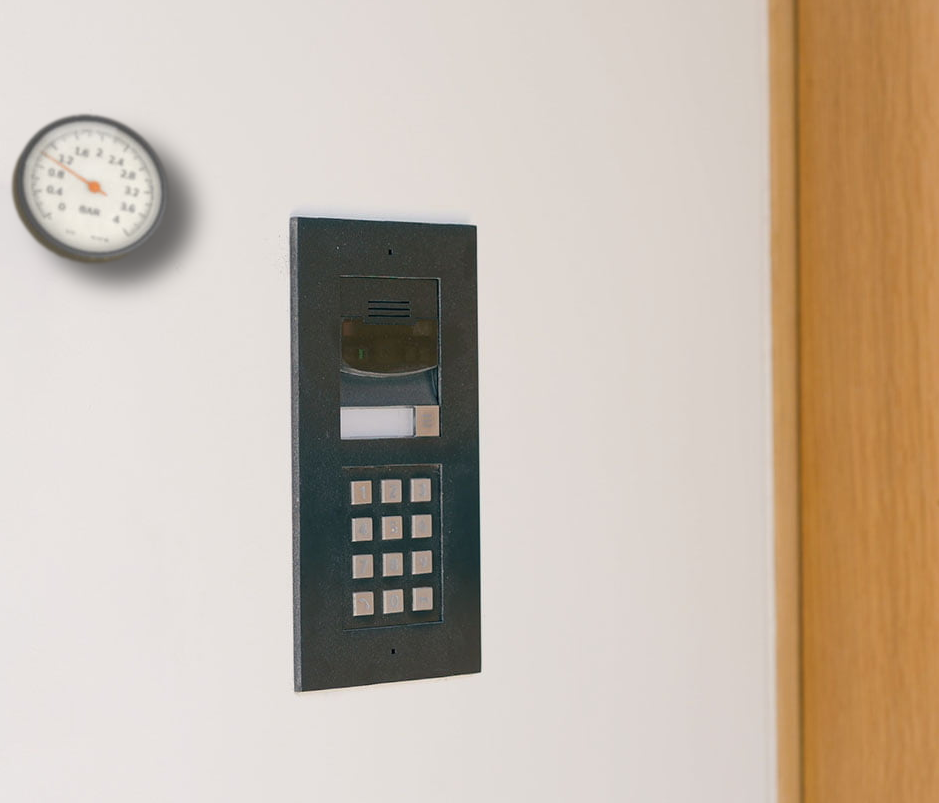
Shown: value=1 unit=bar
